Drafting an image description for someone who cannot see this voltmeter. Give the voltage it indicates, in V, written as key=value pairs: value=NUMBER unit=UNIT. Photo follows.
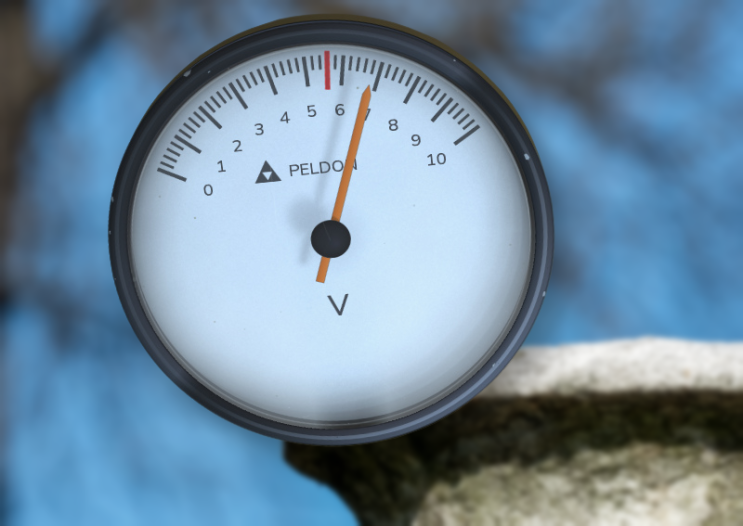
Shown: value=6.8 unit=V
